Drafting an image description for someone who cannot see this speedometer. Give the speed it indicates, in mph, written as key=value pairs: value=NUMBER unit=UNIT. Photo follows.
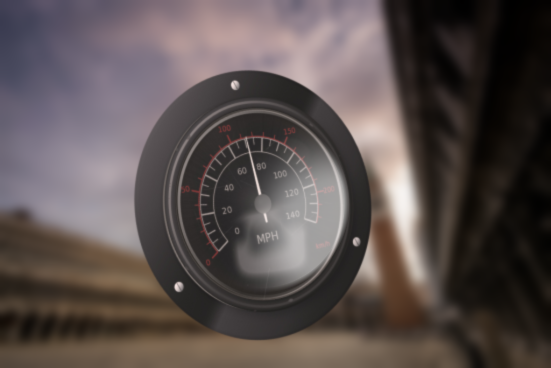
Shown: value=70 unit=mph
